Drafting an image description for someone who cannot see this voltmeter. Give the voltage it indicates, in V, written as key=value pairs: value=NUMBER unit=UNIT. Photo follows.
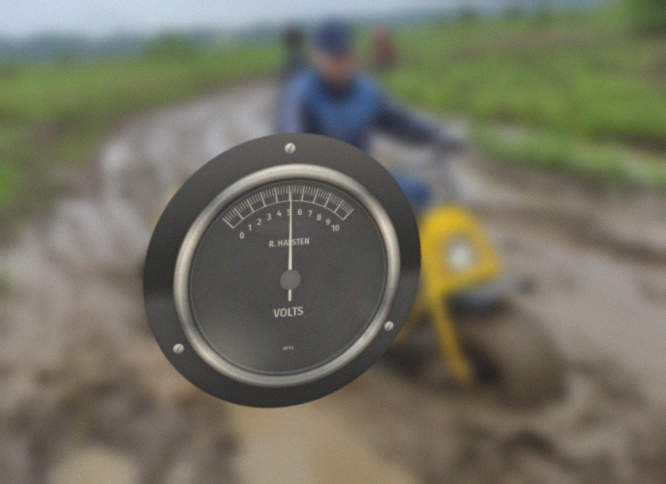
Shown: value=5 unit=V
